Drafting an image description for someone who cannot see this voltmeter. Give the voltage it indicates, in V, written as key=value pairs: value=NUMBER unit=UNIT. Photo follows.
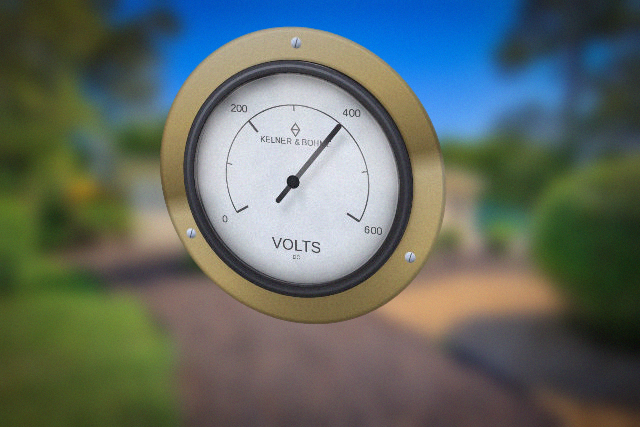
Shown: value=400 unit=V
